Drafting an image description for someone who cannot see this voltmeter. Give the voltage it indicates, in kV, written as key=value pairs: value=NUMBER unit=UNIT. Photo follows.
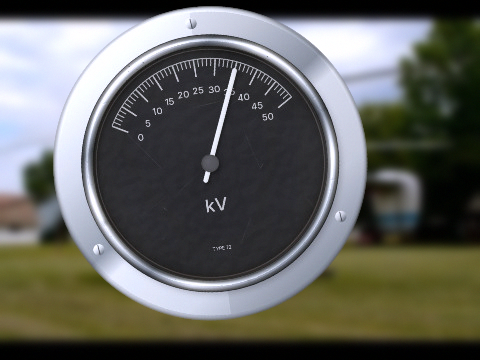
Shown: value=35 unit=kV
